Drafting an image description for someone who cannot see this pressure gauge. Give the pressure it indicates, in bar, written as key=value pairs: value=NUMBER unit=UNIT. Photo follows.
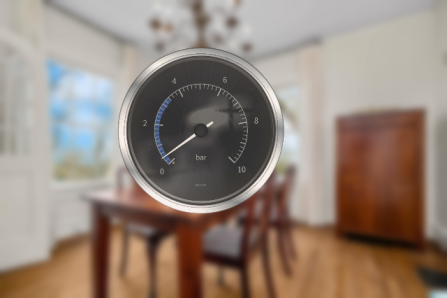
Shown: value=0.4 unit=bar
